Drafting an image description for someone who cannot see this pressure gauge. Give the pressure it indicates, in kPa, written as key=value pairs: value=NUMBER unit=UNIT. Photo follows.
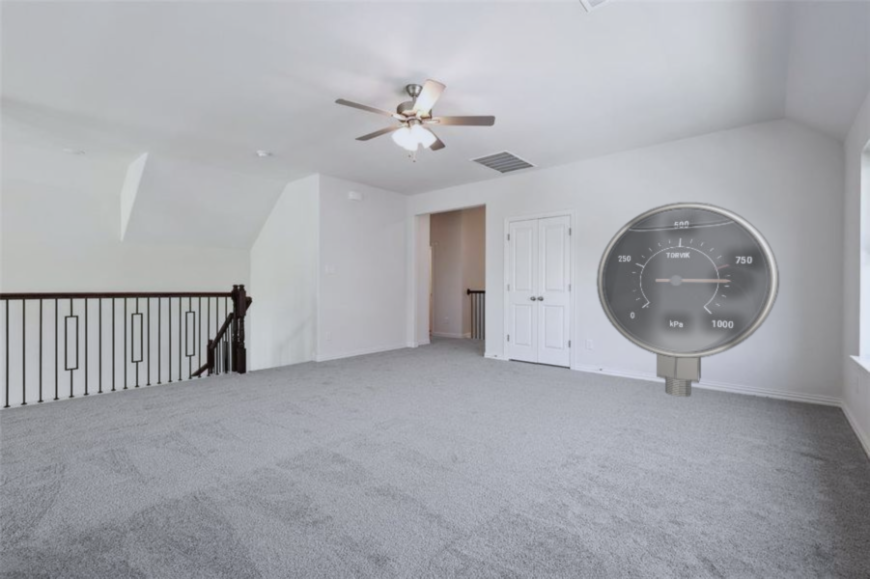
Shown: value=825 unit=kPa
